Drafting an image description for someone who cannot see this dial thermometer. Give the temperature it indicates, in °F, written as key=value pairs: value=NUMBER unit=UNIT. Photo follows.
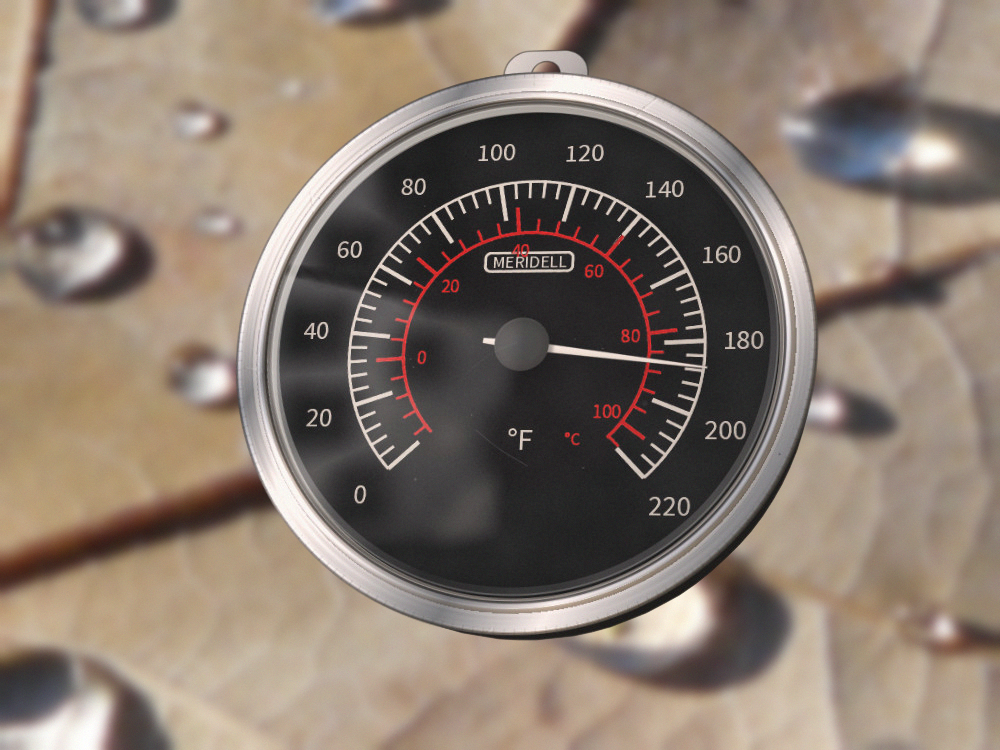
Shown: value=188 unit=°F
